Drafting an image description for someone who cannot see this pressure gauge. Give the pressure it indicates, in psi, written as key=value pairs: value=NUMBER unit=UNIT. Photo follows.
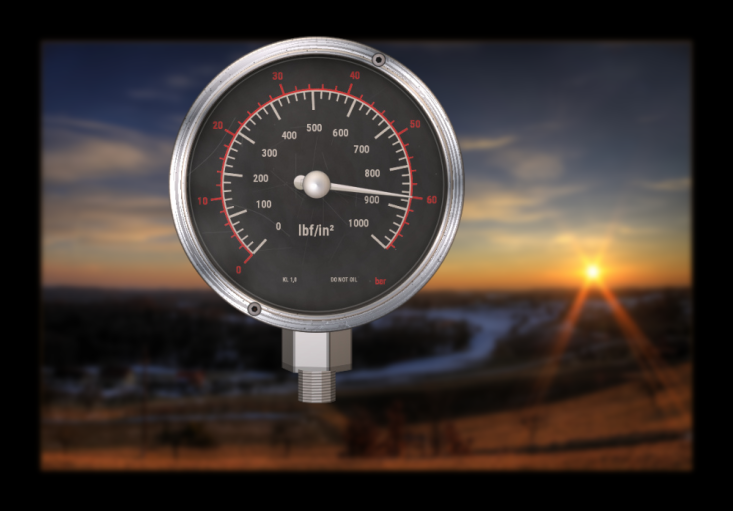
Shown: value=870 unit=psi
